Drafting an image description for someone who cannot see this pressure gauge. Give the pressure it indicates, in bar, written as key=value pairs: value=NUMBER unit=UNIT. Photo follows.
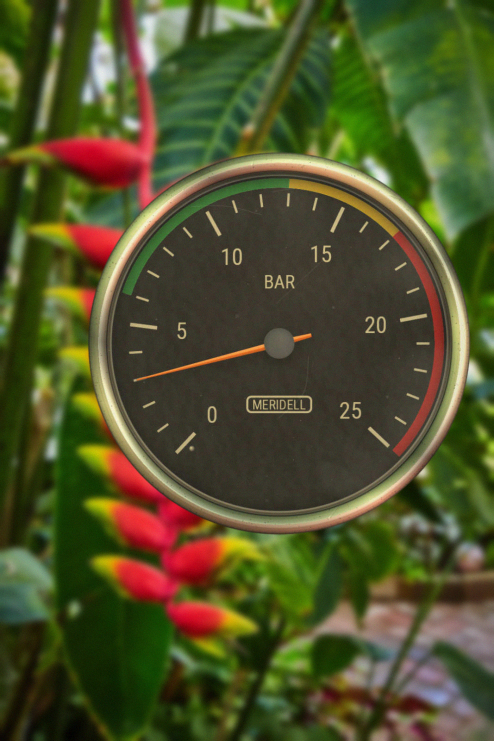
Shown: value=3 unit=bar
